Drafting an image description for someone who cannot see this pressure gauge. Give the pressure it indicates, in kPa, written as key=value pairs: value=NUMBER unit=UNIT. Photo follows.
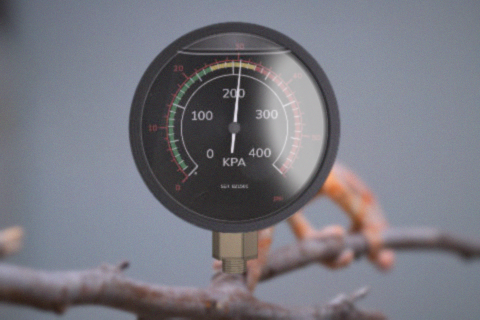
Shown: value=210 unit=kPa
